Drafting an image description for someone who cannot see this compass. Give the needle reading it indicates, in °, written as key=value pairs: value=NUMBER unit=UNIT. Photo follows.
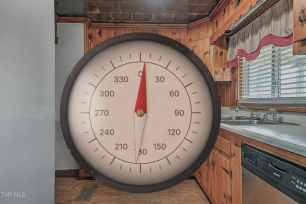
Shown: value=5 unit=°
